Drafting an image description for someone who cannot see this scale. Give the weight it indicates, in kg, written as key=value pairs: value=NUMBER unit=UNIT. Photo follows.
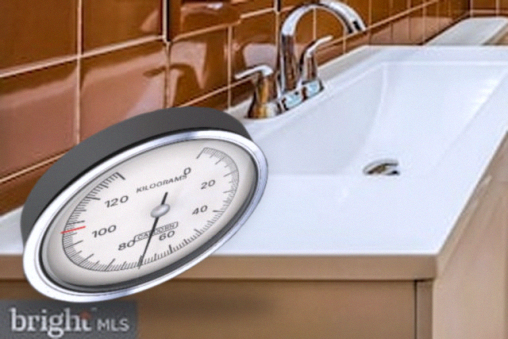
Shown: value=70 unit=kg
